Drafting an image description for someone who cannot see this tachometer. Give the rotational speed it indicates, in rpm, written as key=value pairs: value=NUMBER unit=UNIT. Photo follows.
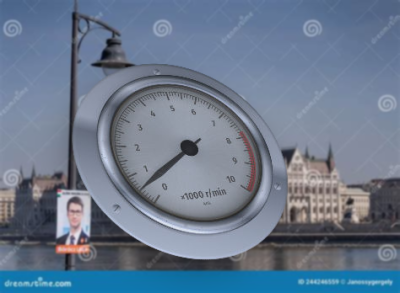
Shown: value=500 unit=rpm
